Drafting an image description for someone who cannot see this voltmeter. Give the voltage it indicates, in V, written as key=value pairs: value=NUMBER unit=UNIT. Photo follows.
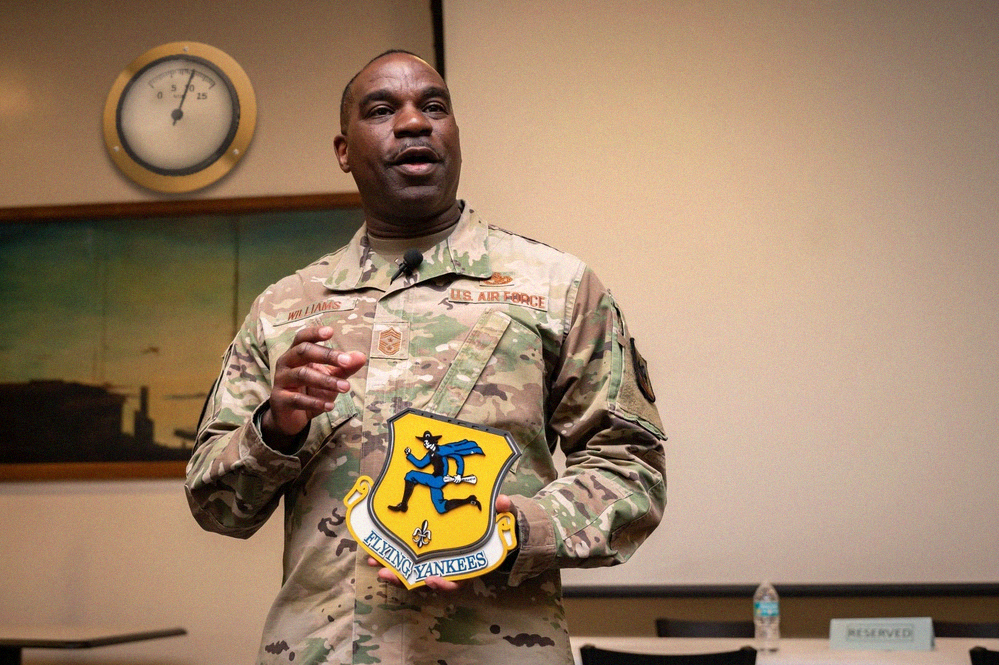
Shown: value=10 unit=V
